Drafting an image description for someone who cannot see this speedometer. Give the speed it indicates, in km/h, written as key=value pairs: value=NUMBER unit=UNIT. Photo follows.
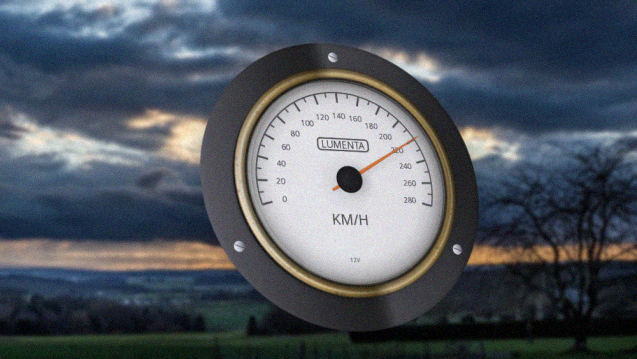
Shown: value=220 unit=km/h
